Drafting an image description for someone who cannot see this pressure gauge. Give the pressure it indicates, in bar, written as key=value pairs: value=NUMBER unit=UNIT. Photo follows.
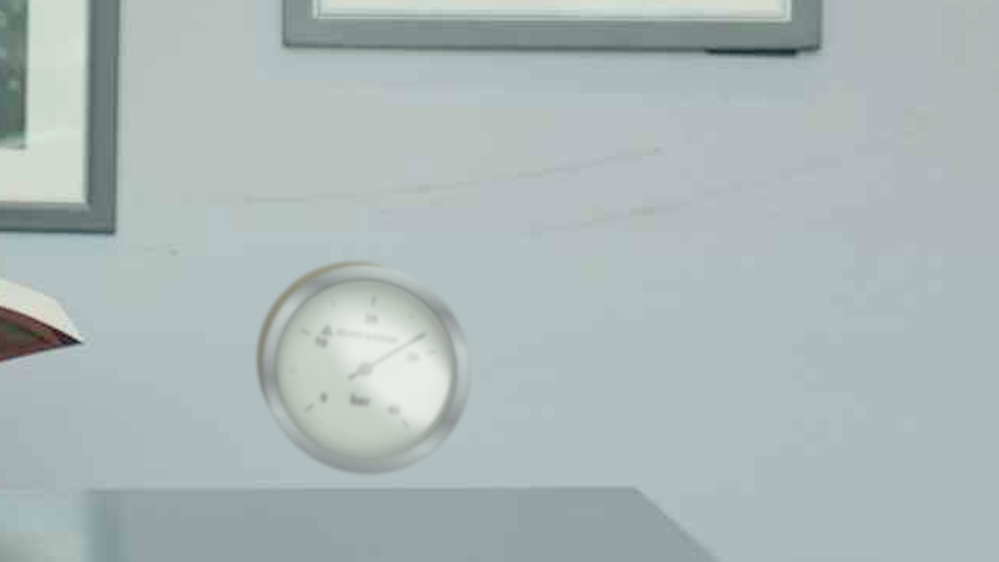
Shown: value=27.5 unit=bar
